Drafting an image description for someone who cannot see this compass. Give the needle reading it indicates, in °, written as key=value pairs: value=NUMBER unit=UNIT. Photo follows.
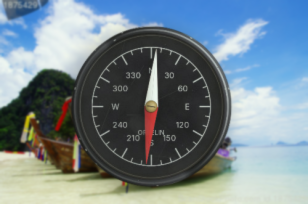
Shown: value=185 unit=°
